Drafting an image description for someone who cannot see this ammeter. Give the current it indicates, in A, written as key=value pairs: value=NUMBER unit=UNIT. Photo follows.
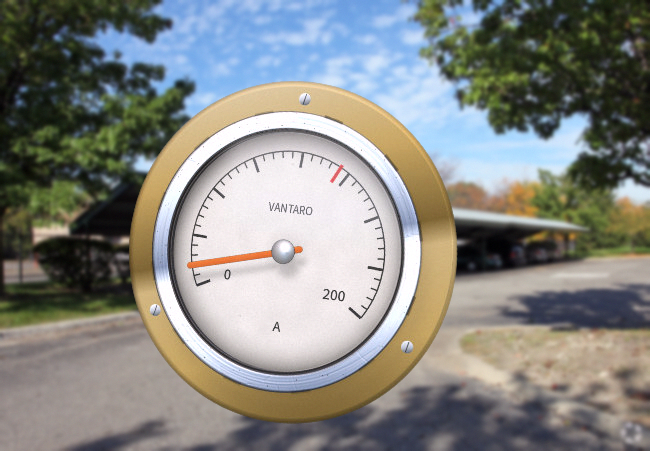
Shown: value=10 unit=A
